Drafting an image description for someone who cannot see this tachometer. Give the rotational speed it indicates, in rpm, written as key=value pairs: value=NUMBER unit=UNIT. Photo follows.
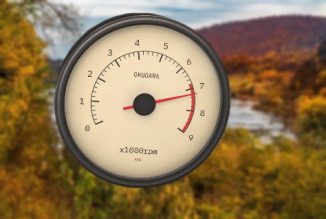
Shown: value=7200 unit=rpm
